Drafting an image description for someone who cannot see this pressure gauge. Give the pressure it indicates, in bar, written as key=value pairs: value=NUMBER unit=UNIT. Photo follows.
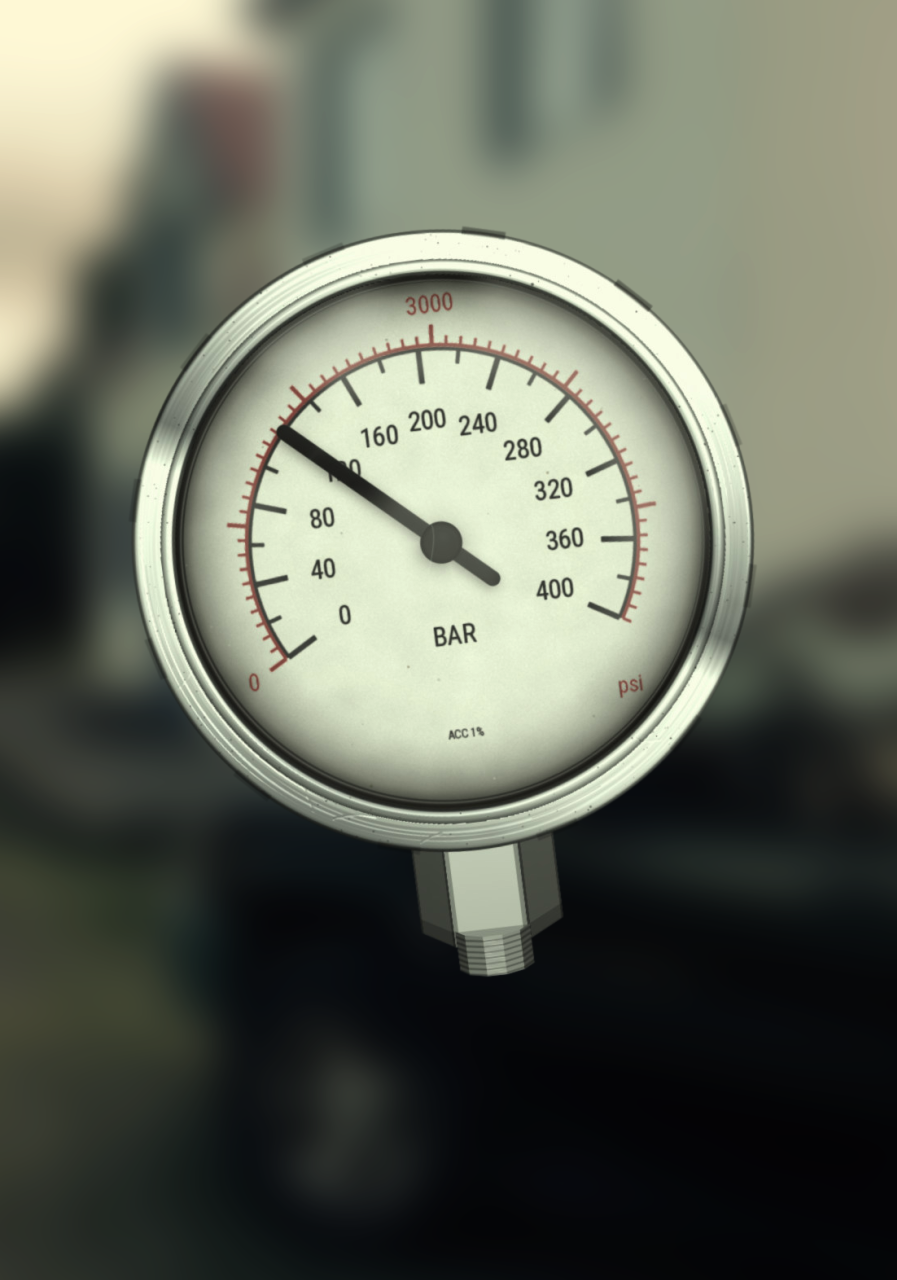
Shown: value=120 unit=bar
